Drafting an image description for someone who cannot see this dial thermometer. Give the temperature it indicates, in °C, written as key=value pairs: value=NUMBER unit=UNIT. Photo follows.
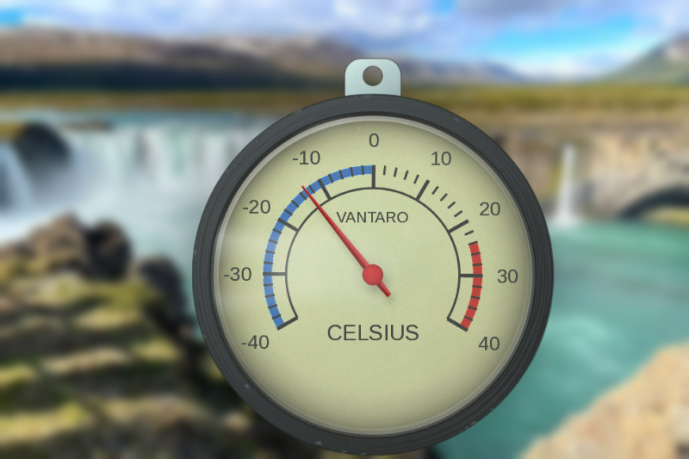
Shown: value=-13 unit=°C
